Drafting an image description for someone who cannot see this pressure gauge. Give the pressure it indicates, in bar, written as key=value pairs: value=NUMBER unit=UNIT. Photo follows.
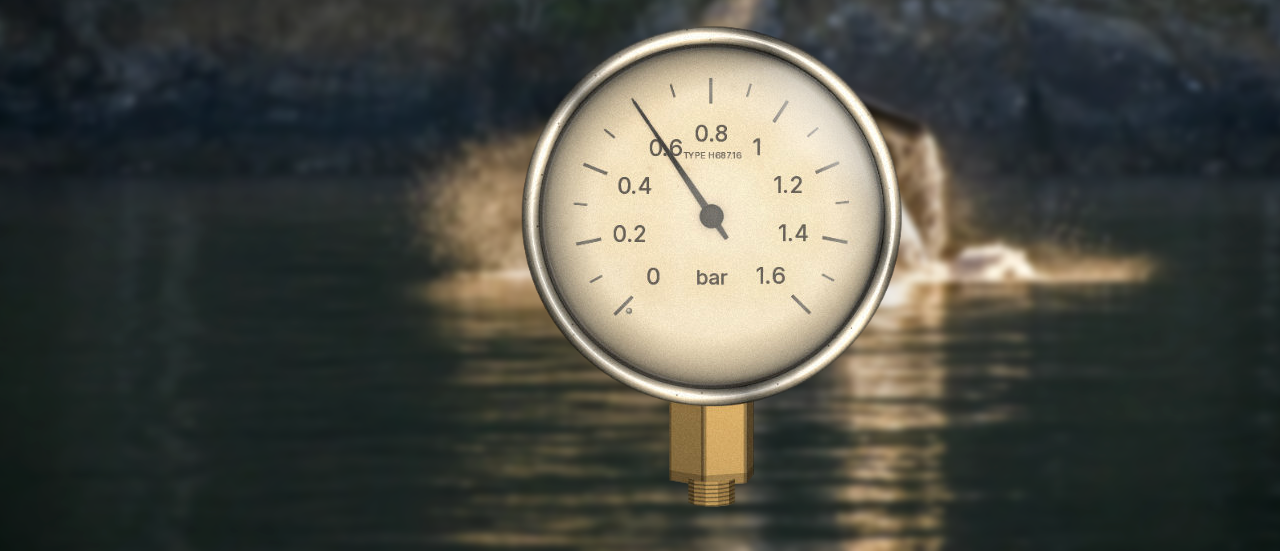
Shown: value=0.6 unit=bar
